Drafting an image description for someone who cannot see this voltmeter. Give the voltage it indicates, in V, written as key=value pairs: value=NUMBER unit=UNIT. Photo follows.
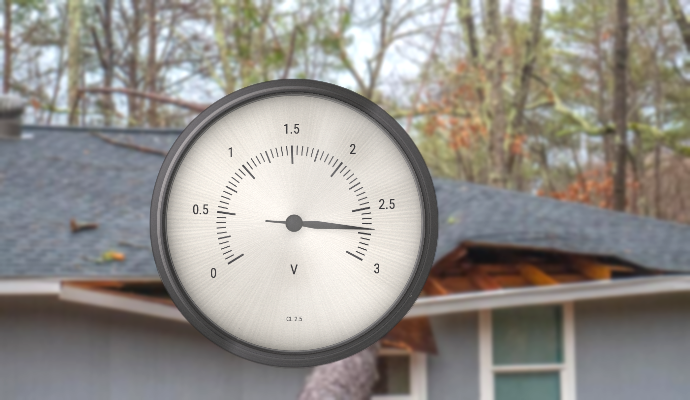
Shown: value=2.7 unit=V
